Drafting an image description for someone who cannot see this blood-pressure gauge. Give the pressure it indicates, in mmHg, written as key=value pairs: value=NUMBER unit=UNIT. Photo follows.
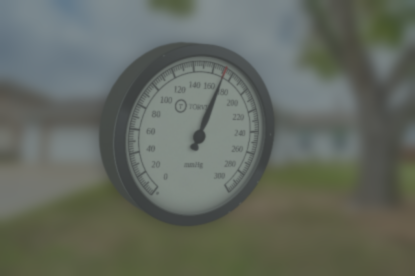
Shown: value=170 unit=mmHg
